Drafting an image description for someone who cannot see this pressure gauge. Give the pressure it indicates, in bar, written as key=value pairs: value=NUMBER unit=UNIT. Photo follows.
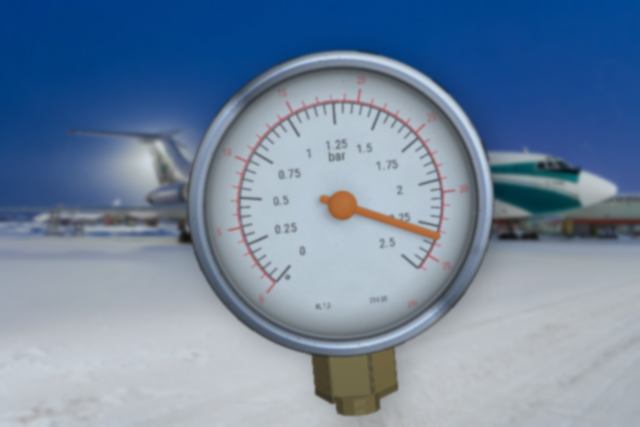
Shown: value=2.3 unit=bar
